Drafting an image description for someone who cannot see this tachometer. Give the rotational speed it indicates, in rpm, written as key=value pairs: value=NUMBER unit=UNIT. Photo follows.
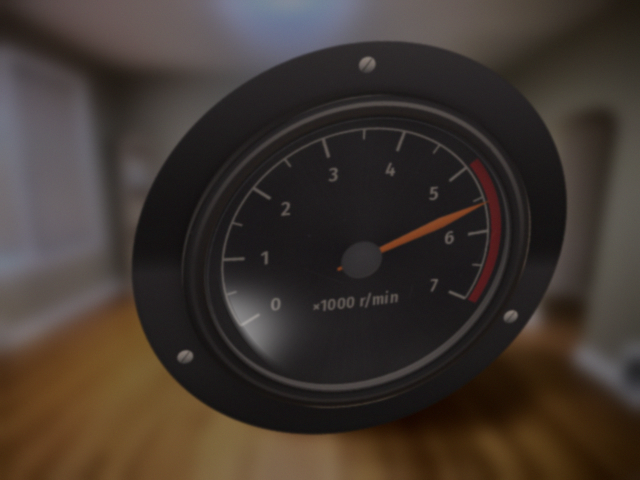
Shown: value=5500 unit=rpm
